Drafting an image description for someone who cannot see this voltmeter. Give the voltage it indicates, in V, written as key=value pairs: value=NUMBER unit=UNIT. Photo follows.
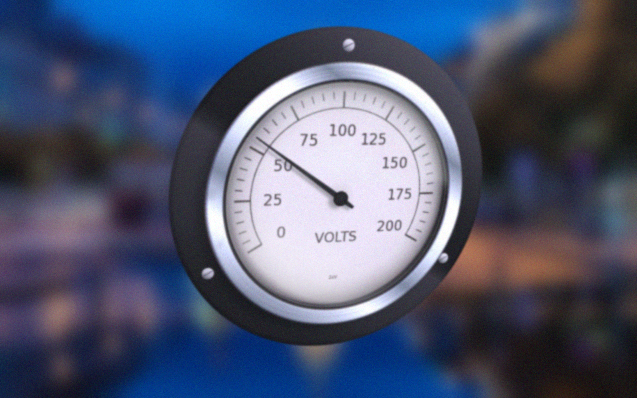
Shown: value=55 unit=V
